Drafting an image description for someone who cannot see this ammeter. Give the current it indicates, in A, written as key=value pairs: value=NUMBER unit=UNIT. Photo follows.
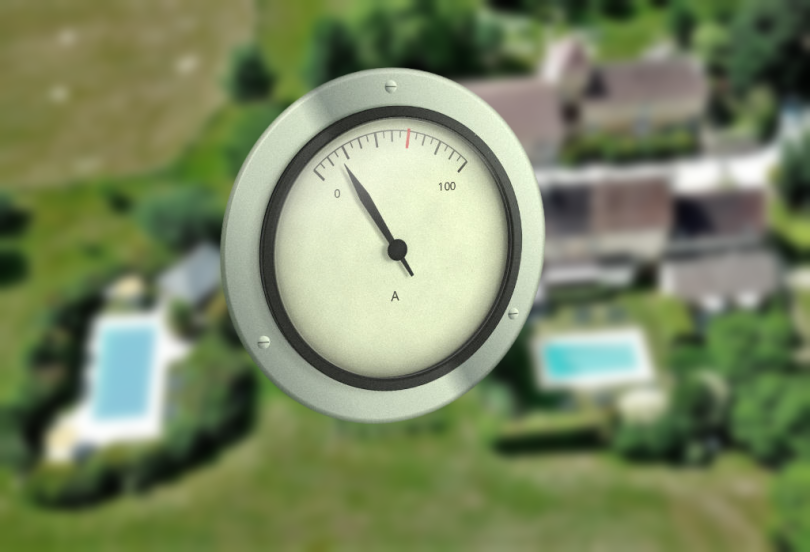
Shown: value=15 unit=A
